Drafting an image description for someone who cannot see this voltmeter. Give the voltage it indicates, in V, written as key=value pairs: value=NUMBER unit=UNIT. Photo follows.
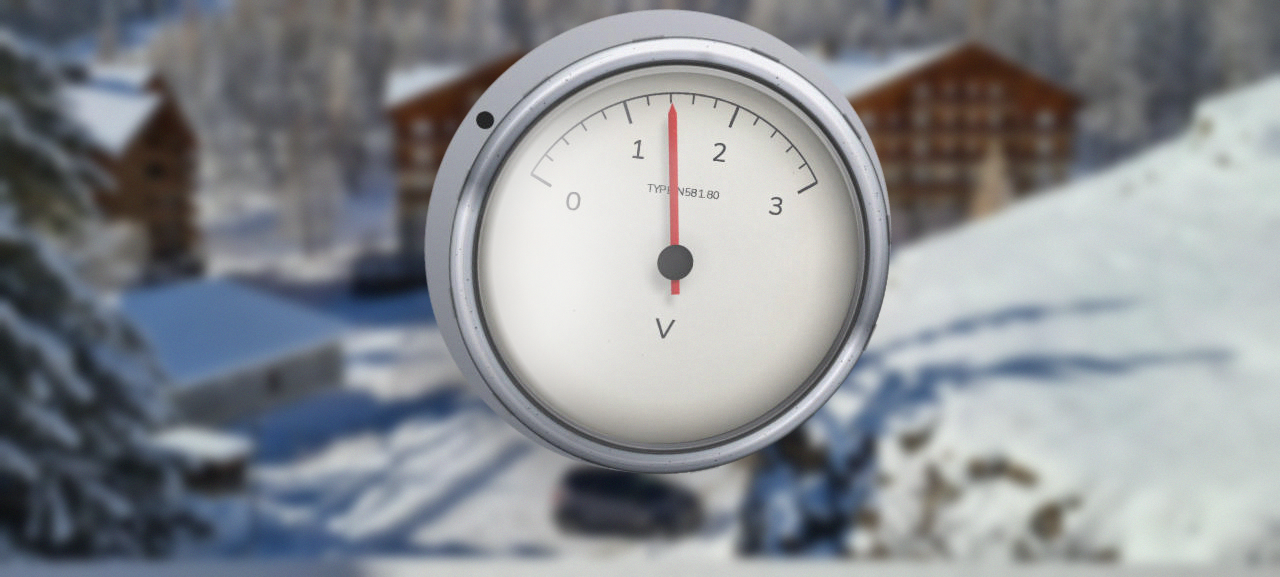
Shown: value=1.4 unit=V
